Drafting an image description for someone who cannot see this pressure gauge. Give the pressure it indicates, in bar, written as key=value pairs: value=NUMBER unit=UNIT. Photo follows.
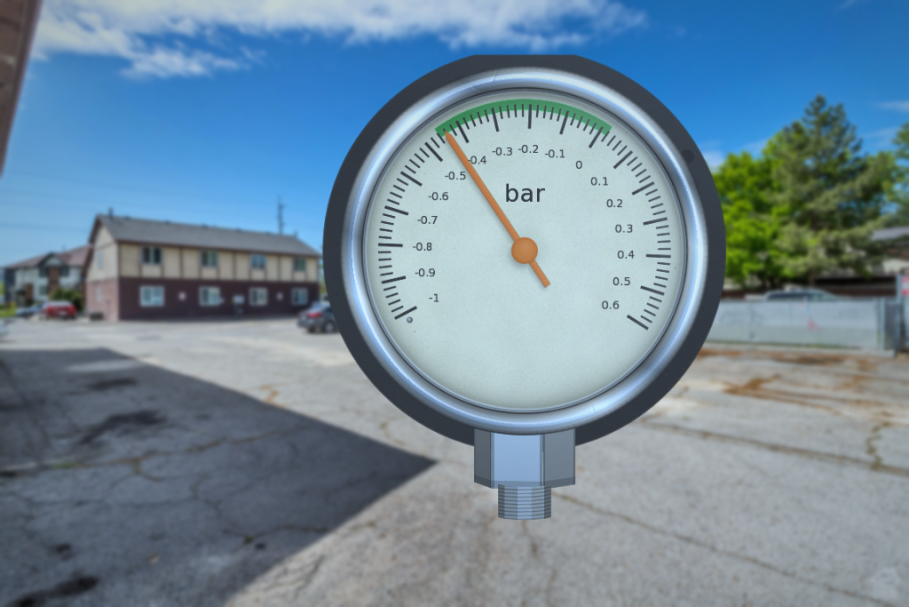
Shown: value=-0.44 unit=bar
